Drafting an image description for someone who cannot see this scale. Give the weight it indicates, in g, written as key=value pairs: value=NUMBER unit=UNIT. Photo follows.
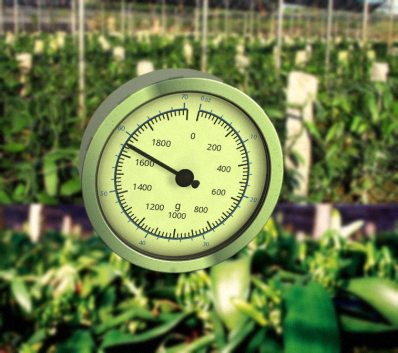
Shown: value=1660 unit=g
